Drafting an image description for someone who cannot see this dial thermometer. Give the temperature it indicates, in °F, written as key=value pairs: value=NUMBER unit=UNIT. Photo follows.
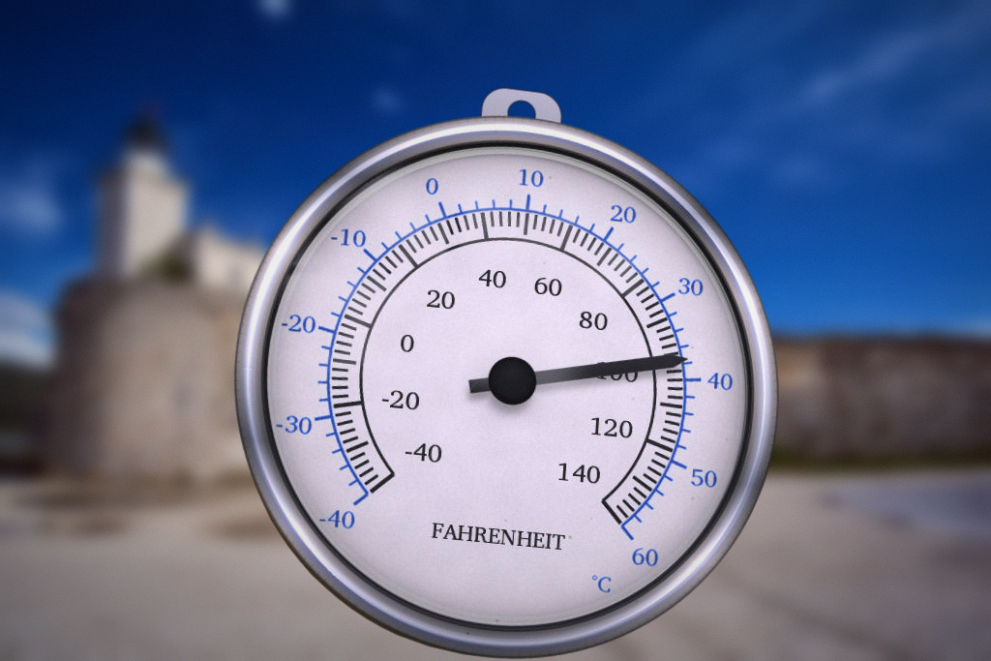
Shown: value=100 unit=°F
